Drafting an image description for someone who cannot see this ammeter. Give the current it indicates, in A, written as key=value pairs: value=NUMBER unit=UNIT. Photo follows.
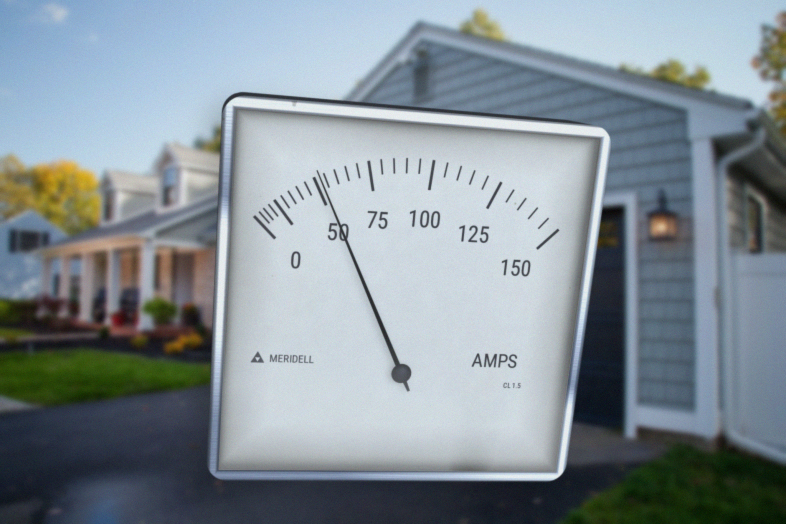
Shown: value=52.5 unit=A
